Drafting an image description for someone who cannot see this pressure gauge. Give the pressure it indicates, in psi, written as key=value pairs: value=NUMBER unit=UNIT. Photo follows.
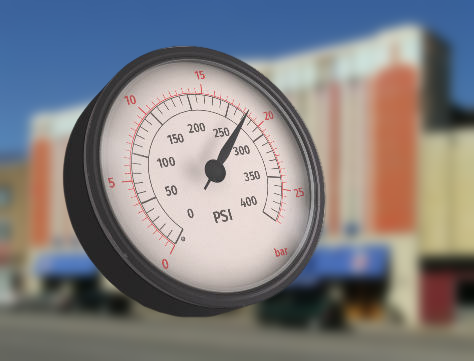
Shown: value=270 unit=psi
